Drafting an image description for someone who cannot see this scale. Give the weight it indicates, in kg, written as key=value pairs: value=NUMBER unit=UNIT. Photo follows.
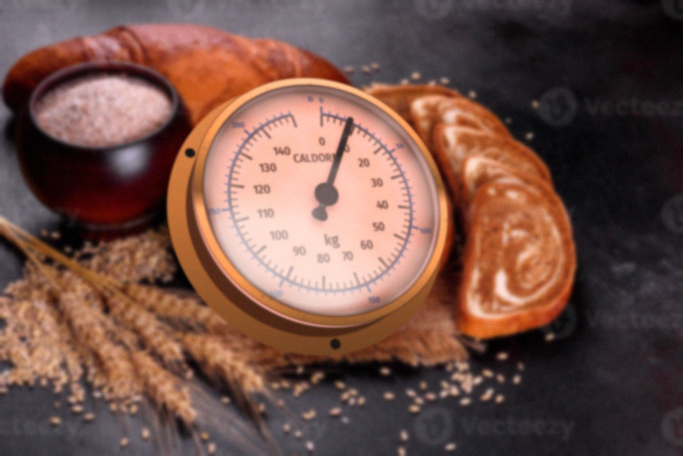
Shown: value=8 unit=kg
